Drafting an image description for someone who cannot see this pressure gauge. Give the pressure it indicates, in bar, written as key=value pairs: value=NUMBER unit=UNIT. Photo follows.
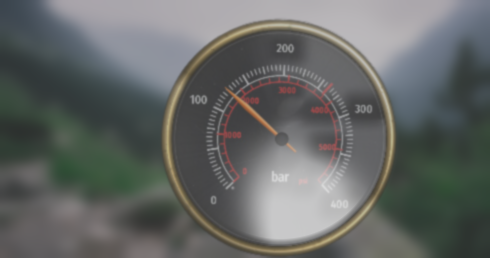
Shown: value=125 unit=bar
